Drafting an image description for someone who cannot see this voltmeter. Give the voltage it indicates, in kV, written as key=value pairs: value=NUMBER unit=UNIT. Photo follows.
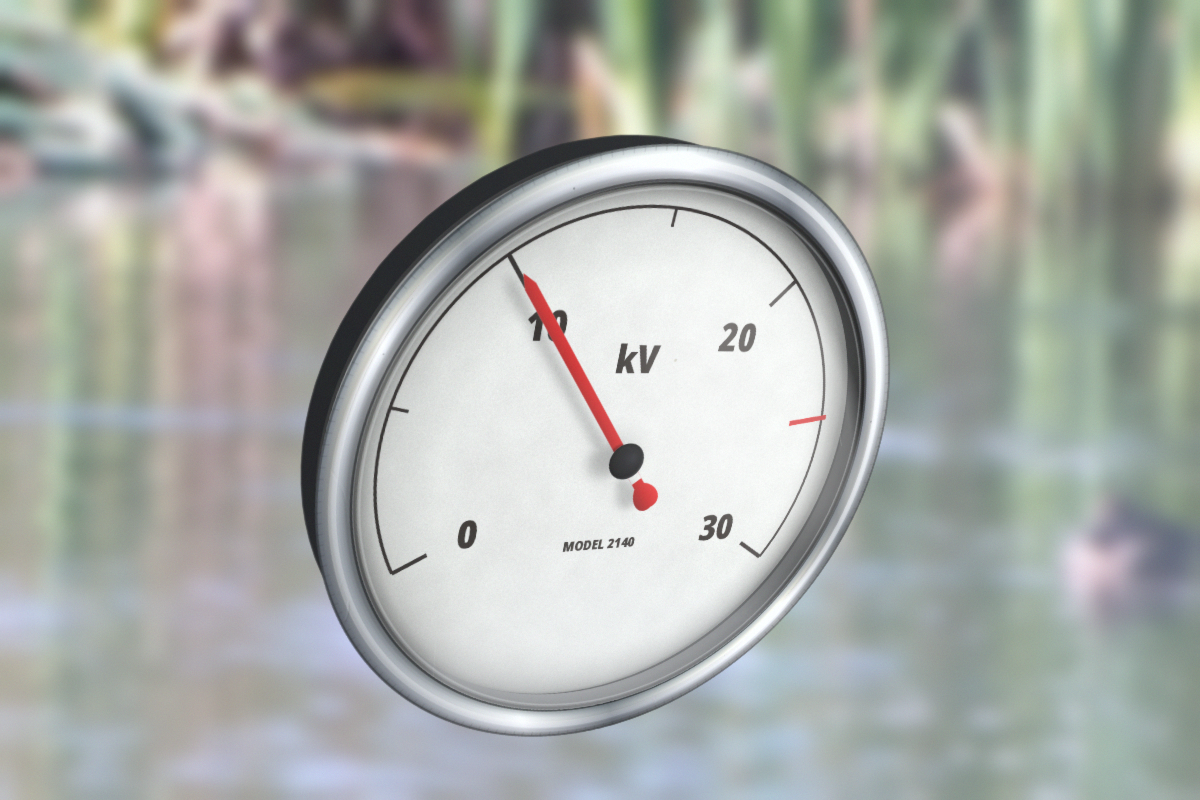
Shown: value=10 unit=kV
